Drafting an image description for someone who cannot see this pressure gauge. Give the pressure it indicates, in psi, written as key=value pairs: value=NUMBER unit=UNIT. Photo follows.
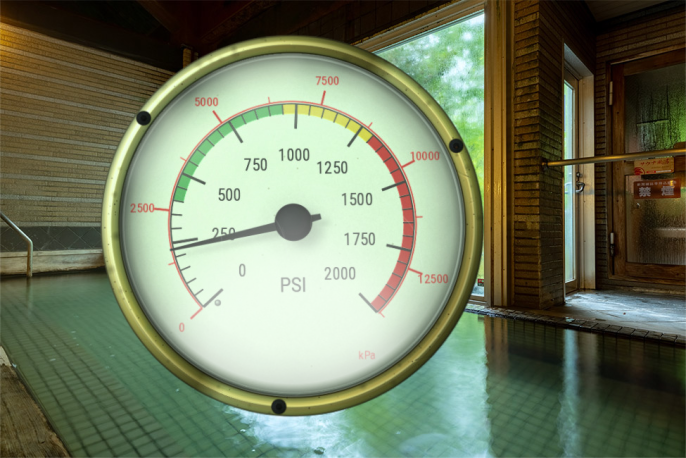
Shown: value=225 unit=psi
